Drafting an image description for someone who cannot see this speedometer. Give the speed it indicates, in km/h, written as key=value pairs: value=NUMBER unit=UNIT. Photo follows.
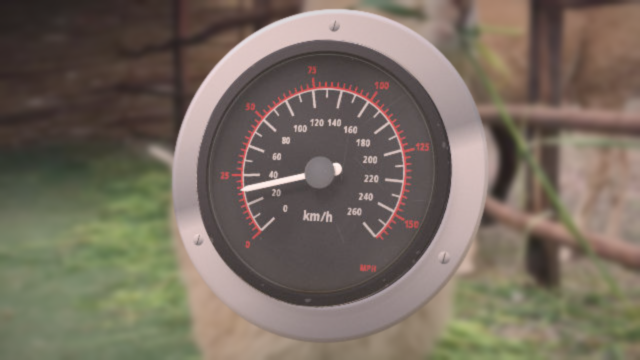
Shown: value=30 unit=km/h
